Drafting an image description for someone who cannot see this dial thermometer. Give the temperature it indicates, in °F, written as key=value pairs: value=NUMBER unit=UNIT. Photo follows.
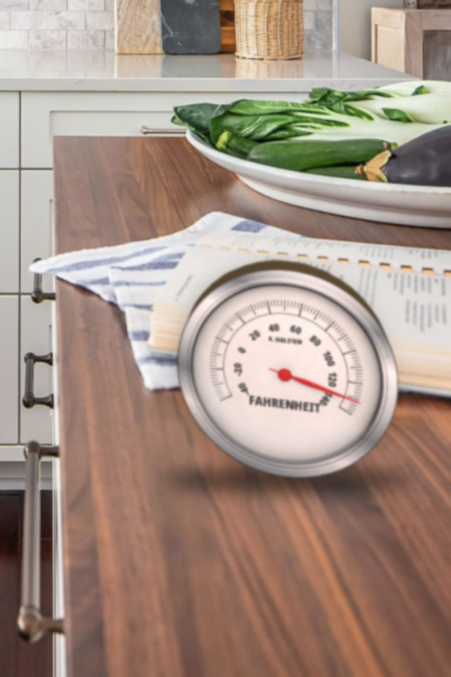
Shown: value=130 unit=°F
